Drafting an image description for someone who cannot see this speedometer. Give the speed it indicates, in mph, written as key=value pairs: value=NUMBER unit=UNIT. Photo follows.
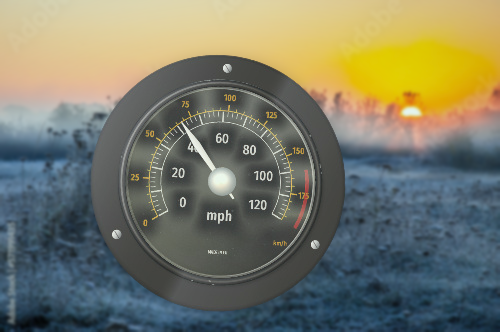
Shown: value=42 unit=mph
